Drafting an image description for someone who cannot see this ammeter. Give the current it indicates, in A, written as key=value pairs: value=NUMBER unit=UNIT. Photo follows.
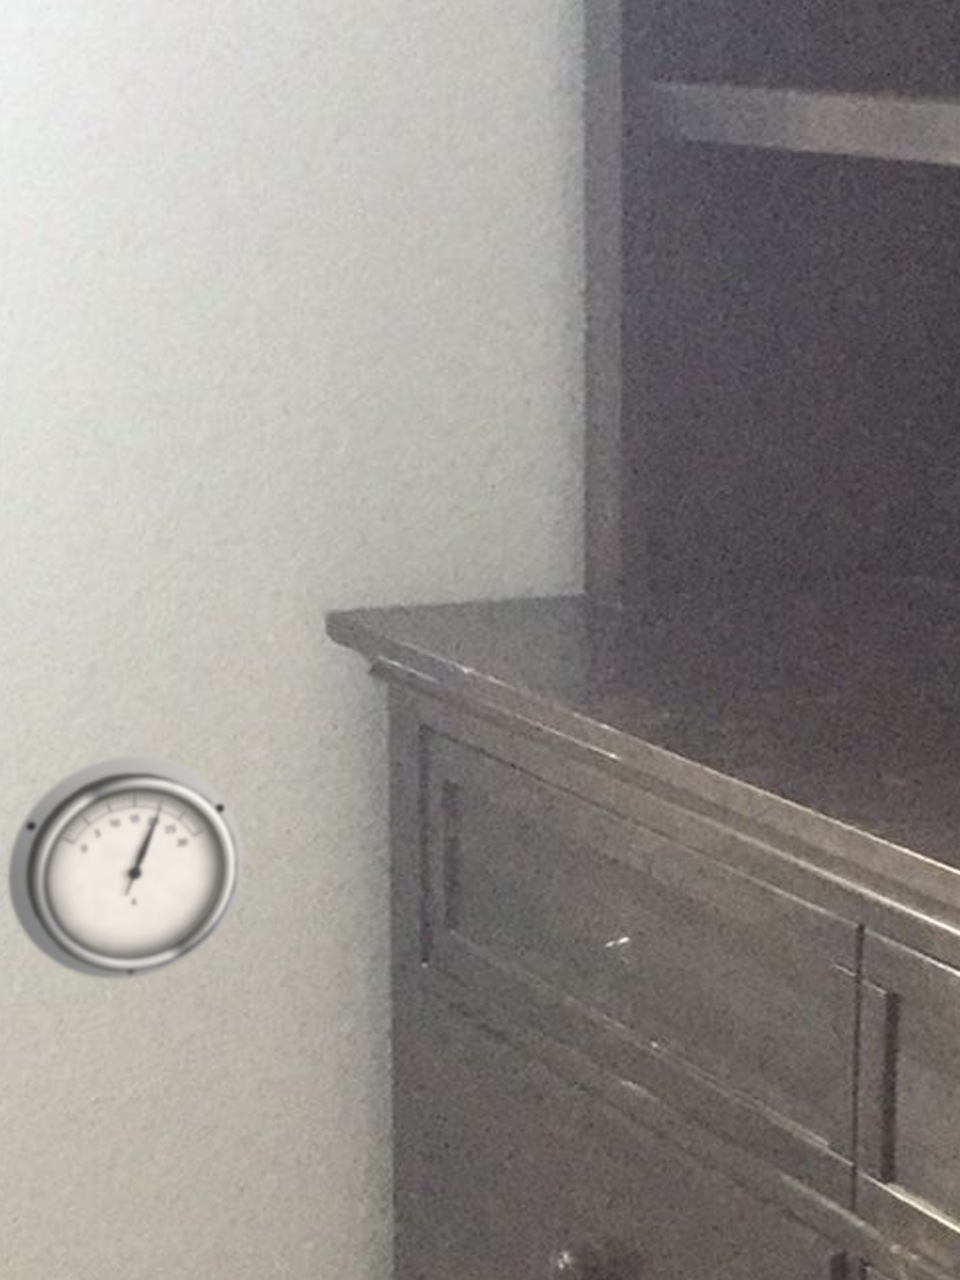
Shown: value=20 unit=A
